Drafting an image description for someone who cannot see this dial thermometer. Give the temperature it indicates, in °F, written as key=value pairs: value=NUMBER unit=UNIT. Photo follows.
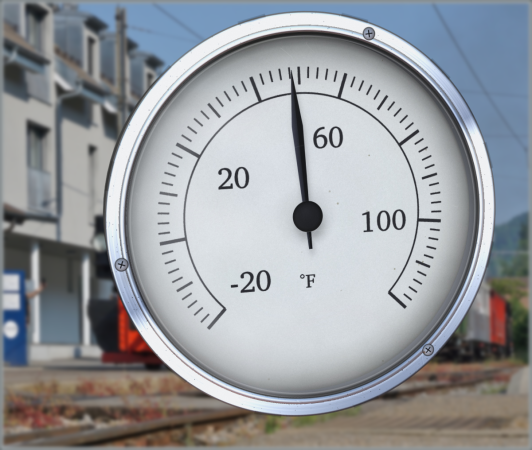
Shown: value=48 unit=°F
